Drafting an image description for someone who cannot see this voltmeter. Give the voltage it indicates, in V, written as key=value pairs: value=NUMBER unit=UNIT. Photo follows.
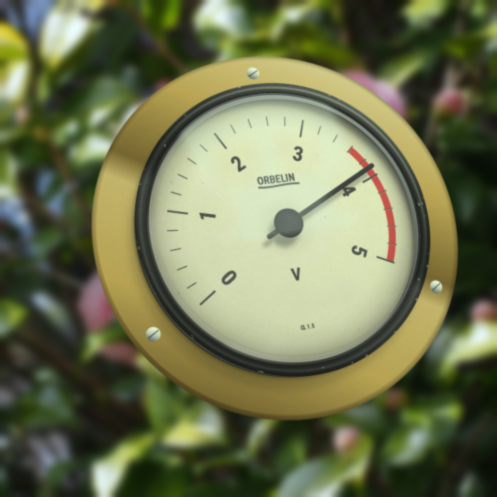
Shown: value=3.9 unit=V
